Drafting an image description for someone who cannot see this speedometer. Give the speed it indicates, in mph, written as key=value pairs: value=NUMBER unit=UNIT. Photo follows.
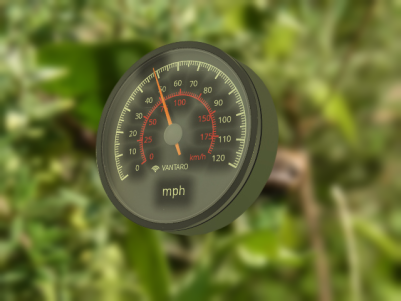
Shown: value=50 unit=mph
